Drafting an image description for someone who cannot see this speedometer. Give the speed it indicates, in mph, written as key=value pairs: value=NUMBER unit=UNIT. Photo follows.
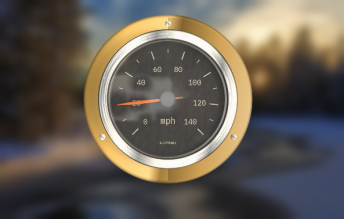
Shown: value=20 unit=mph
